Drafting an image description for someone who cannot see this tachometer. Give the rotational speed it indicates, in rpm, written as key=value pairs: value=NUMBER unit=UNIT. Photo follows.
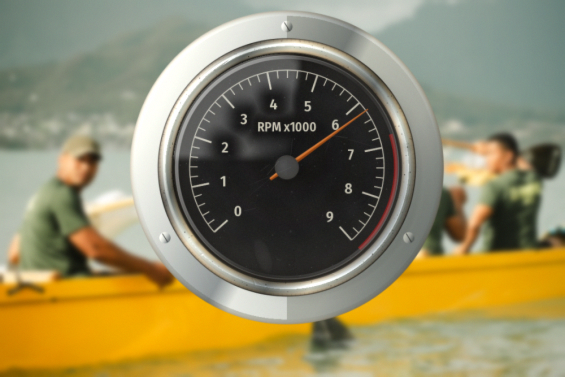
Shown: value=6200 unit=rpm
